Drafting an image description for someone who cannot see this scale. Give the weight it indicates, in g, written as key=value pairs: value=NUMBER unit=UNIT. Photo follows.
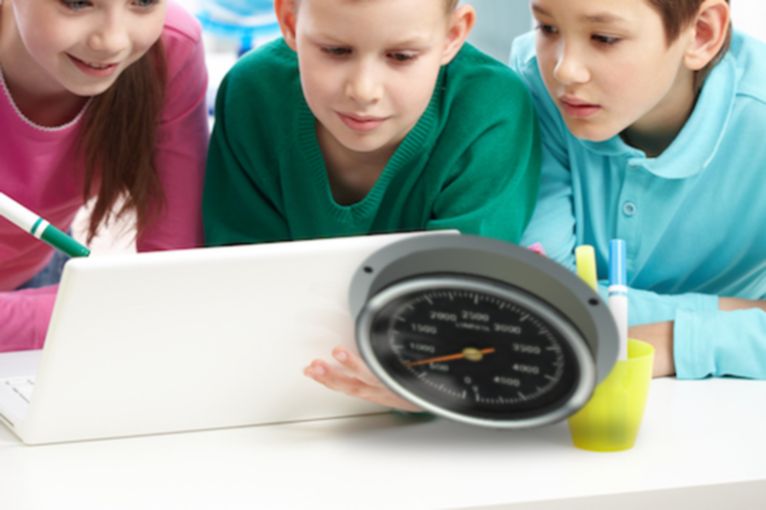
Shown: value=750 unit=g
